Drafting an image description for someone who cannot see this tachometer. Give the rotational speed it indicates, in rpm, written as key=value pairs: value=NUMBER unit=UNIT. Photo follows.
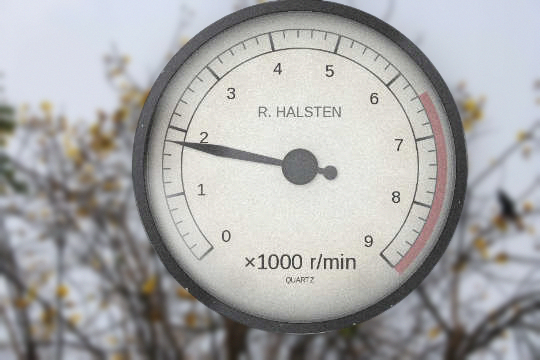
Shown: value=1800 unit=rpm
